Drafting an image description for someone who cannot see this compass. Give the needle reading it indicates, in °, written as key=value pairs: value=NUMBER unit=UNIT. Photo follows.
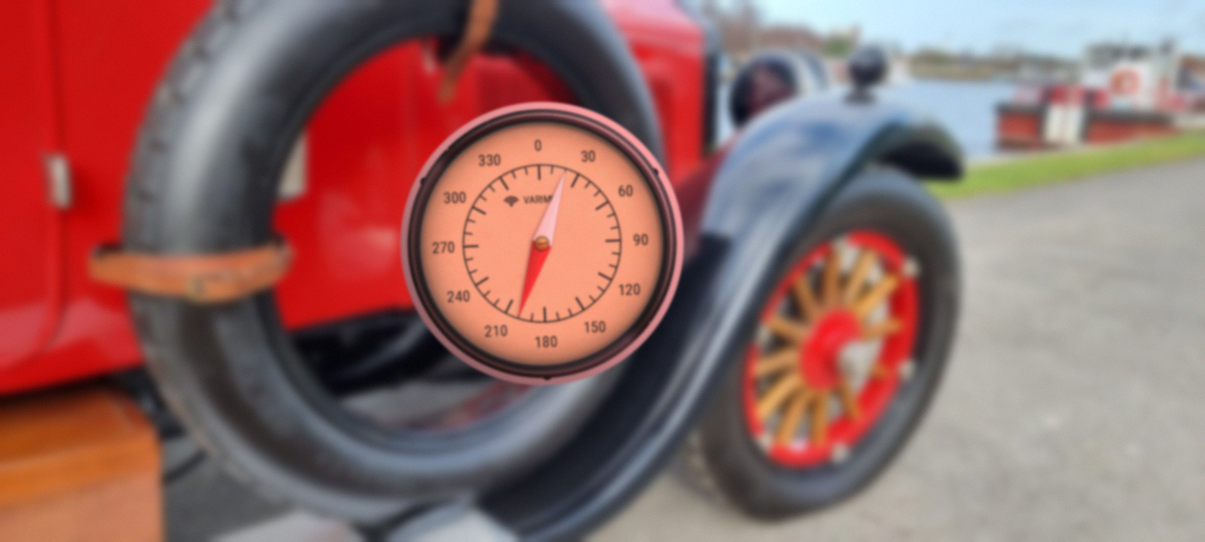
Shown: value=200 unit=°
